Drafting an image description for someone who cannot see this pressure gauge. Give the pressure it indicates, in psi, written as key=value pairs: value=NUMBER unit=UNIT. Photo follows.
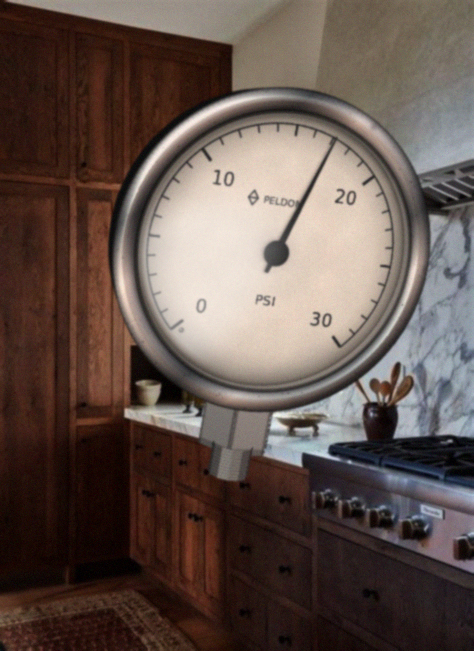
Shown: value=17 unit=psi
